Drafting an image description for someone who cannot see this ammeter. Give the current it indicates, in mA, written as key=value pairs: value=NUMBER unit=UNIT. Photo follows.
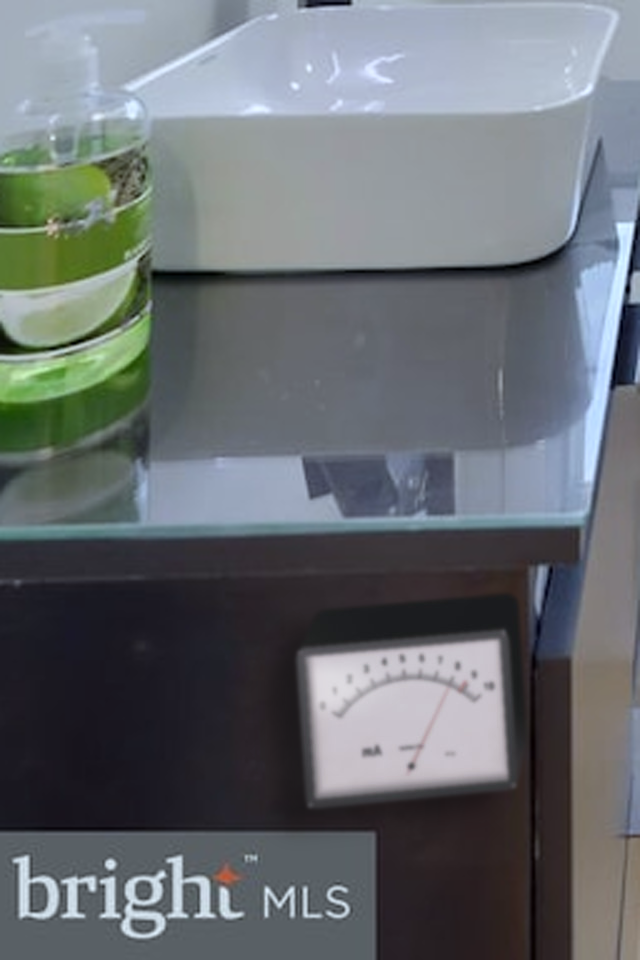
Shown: value=8 unit=mA
